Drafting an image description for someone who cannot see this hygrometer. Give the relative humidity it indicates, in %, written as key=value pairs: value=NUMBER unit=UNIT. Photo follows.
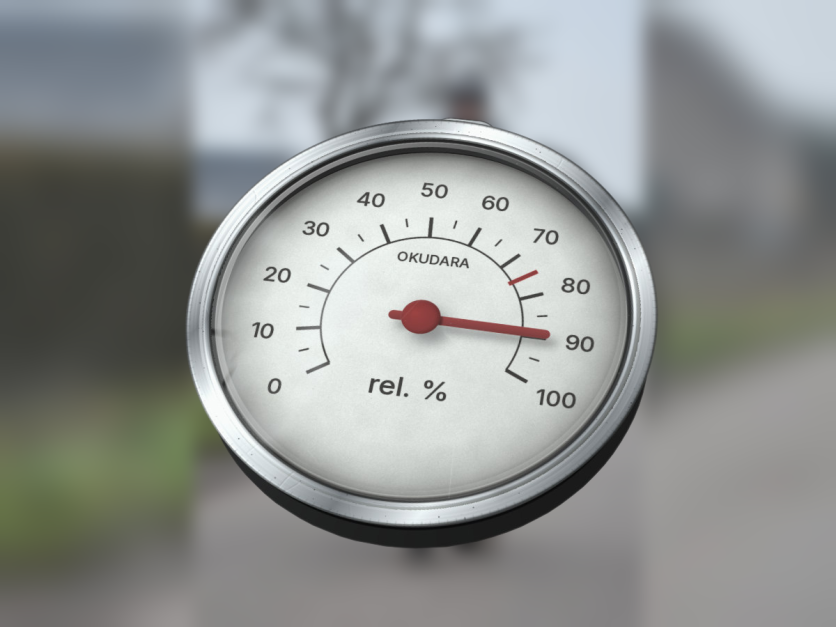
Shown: value=90 unit=%
